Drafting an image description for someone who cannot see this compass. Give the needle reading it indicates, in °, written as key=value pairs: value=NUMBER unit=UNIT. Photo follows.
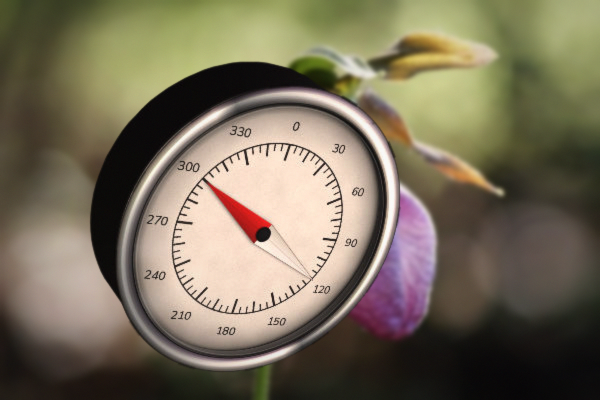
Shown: value=300 unit=°
